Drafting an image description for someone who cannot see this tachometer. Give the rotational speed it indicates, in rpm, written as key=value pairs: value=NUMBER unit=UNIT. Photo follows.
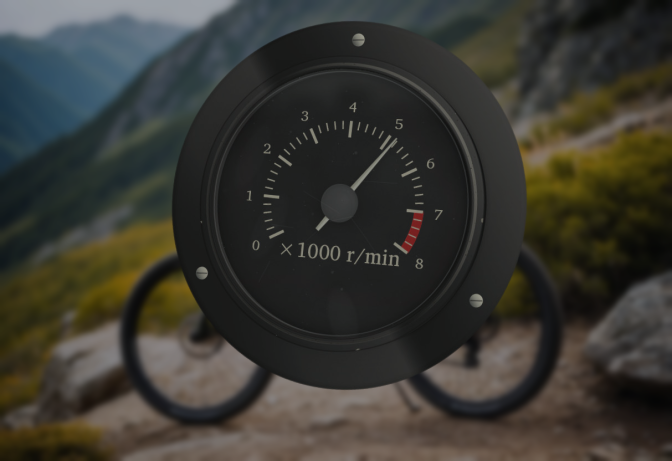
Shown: value=5200 unit=rpm
